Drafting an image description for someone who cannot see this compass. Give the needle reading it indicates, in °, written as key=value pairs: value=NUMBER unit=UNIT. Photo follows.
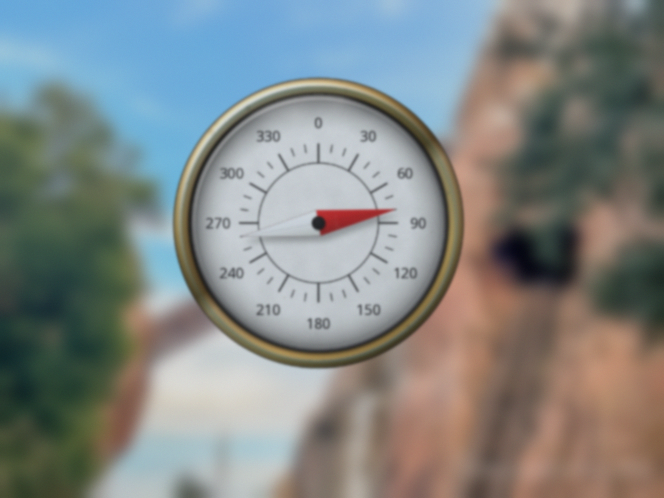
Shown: value=80 unit=°
